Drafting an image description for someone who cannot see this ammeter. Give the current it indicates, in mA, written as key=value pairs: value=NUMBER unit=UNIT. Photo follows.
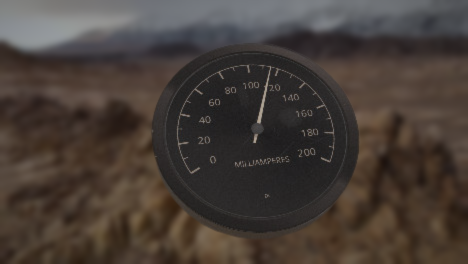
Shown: value=115 unit=mA
